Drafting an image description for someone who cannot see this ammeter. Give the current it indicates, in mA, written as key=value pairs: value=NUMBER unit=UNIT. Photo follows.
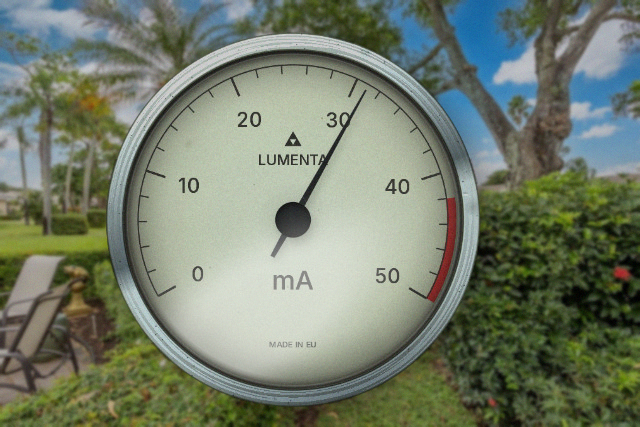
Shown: value=31 unit=mA
